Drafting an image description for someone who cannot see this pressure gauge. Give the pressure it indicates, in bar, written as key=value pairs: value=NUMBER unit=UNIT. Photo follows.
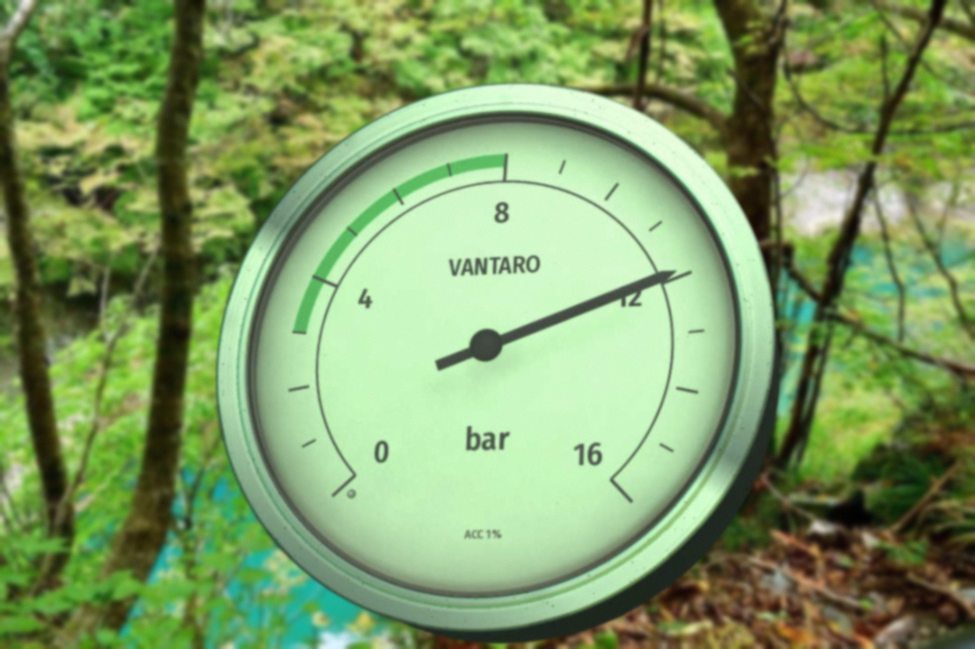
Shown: value=12 unit=bar
